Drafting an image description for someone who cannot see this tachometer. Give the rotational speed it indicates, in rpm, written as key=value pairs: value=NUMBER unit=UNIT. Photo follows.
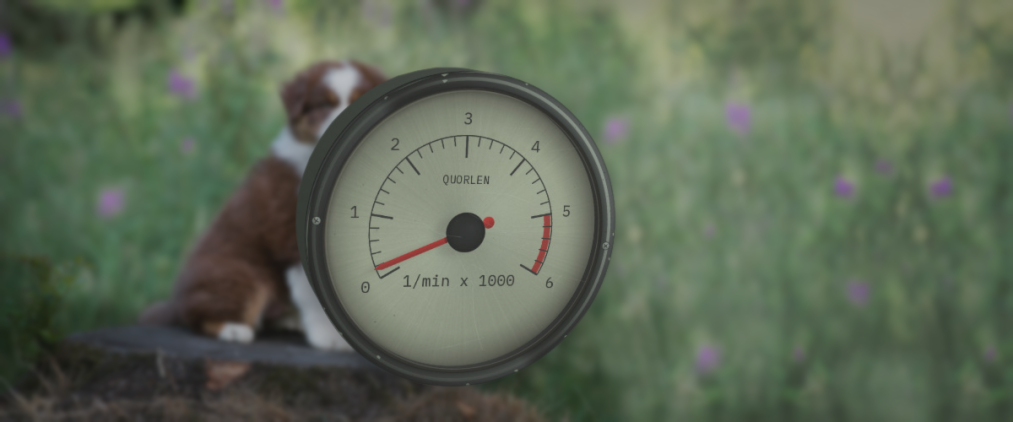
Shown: value=200 unit=rpm
